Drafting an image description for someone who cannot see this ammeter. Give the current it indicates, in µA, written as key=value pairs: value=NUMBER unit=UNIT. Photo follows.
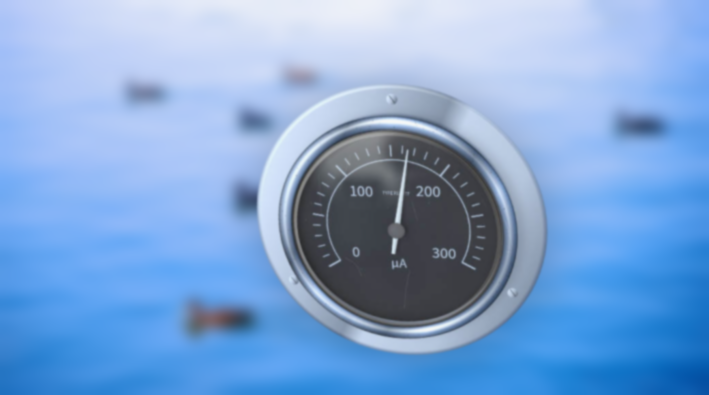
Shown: value=165 unit=µA
